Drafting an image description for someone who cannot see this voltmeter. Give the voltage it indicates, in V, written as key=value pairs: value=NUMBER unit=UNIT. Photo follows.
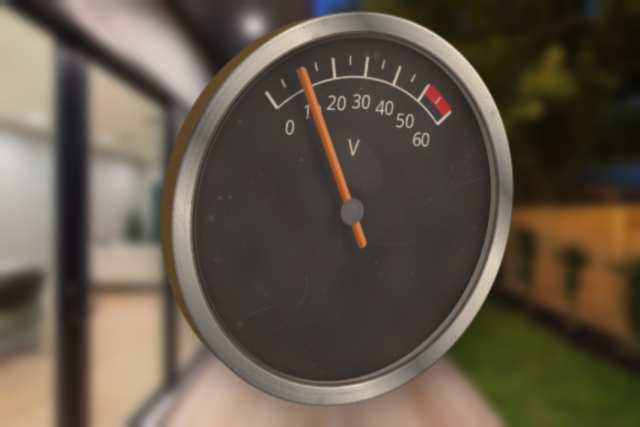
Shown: value=10 unit=V
